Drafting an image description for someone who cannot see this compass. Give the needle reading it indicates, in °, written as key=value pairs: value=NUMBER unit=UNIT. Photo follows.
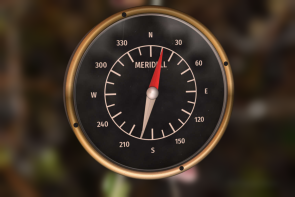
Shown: value=15 unit=°
